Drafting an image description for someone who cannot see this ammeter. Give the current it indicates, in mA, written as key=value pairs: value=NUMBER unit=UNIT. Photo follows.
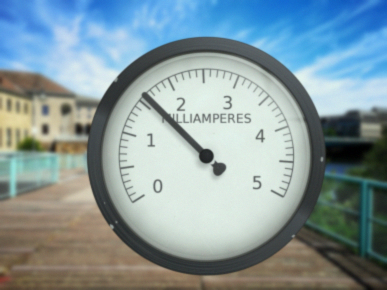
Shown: value=1.6 unit=mA
